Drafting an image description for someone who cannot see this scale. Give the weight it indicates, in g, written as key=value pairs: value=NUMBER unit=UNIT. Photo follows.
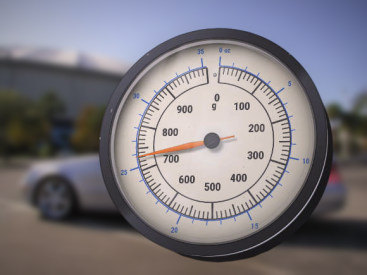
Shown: value=730 unit=g
